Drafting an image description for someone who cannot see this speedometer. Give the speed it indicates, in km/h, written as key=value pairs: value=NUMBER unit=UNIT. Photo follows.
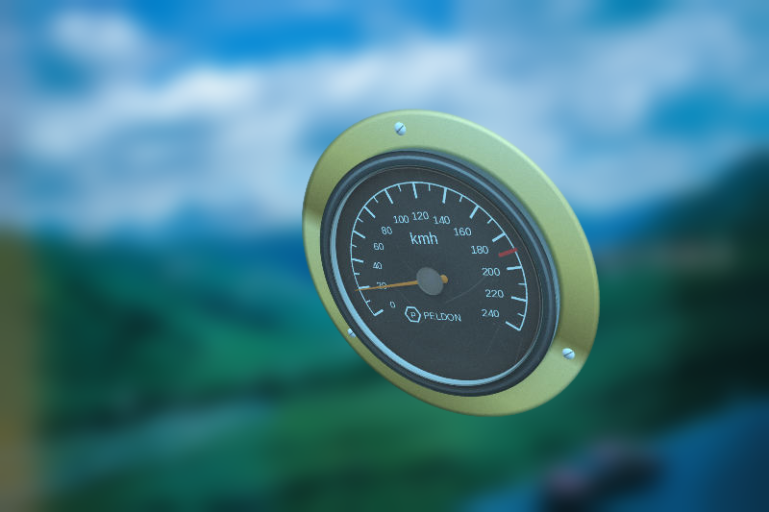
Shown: value=20 unit=km/h
